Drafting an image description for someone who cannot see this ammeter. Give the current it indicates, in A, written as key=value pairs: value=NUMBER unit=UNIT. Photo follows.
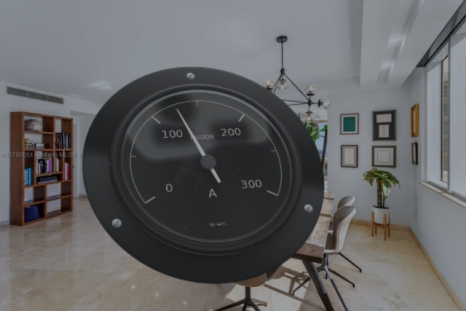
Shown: value=125 unit=A
